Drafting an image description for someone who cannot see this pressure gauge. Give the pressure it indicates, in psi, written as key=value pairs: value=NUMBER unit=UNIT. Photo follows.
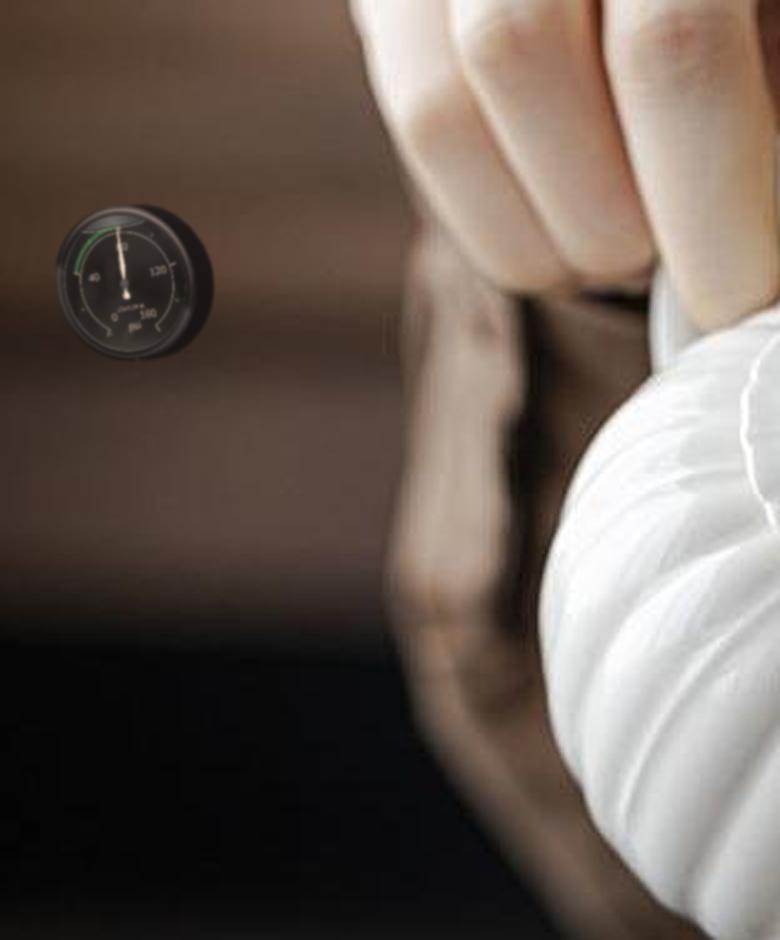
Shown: value=80 unit=psi
